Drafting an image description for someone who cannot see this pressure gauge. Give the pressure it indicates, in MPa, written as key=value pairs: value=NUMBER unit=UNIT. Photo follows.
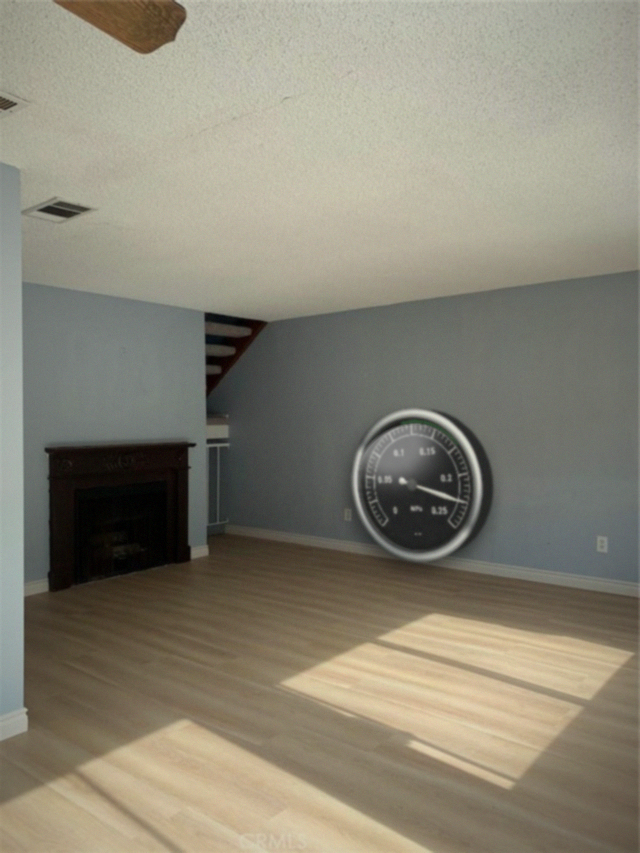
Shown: value=0.225 unit=MPa
